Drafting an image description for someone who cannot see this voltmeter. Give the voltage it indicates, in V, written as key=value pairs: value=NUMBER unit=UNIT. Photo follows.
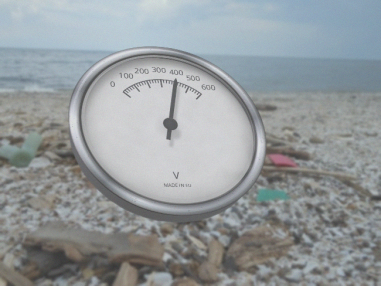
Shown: value=400 unit=V
